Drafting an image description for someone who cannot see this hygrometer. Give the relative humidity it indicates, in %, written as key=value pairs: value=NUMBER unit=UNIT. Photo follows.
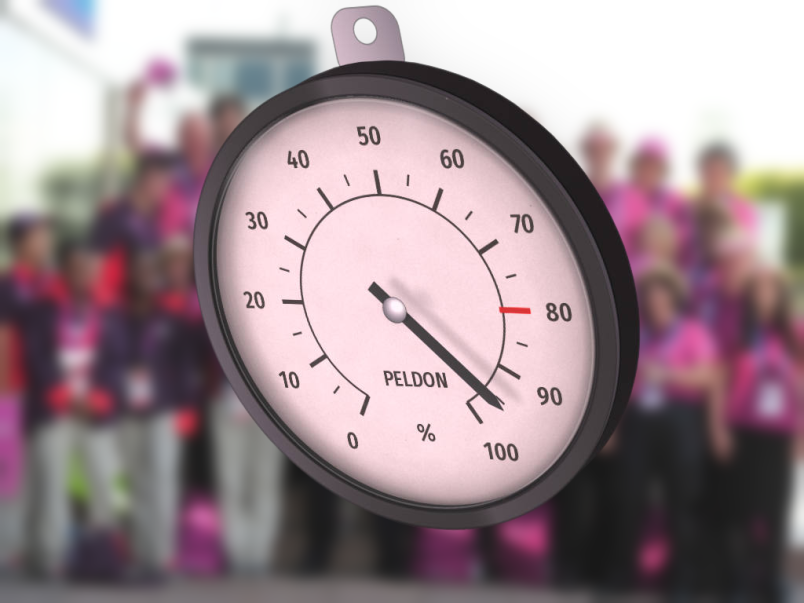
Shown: value=95 unit=%
